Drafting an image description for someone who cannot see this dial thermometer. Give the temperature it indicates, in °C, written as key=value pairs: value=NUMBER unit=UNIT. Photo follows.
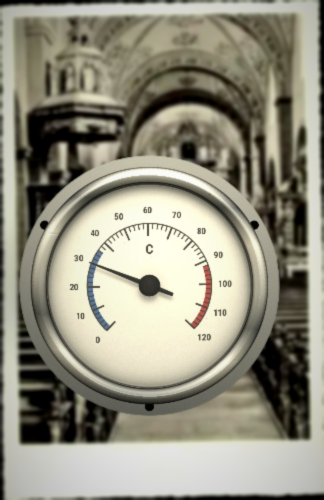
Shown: value=30 unit=°C
